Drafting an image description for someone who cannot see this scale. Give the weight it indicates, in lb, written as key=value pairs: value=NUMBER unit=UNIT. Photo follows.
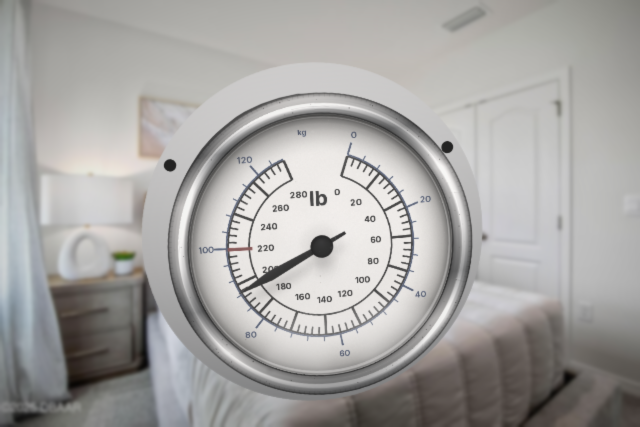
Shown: value=196 unit=lb
